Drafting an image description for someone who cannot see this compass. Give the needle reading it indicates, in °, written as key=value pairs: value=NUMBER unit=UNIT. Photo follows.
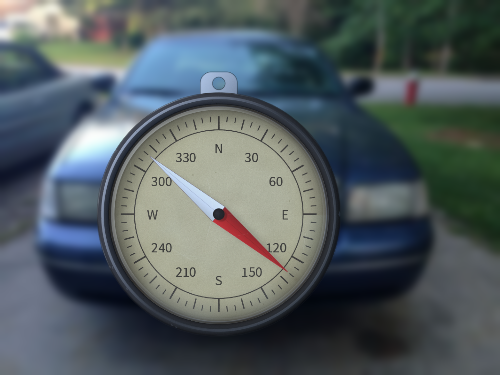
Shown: value=130 unit=°
